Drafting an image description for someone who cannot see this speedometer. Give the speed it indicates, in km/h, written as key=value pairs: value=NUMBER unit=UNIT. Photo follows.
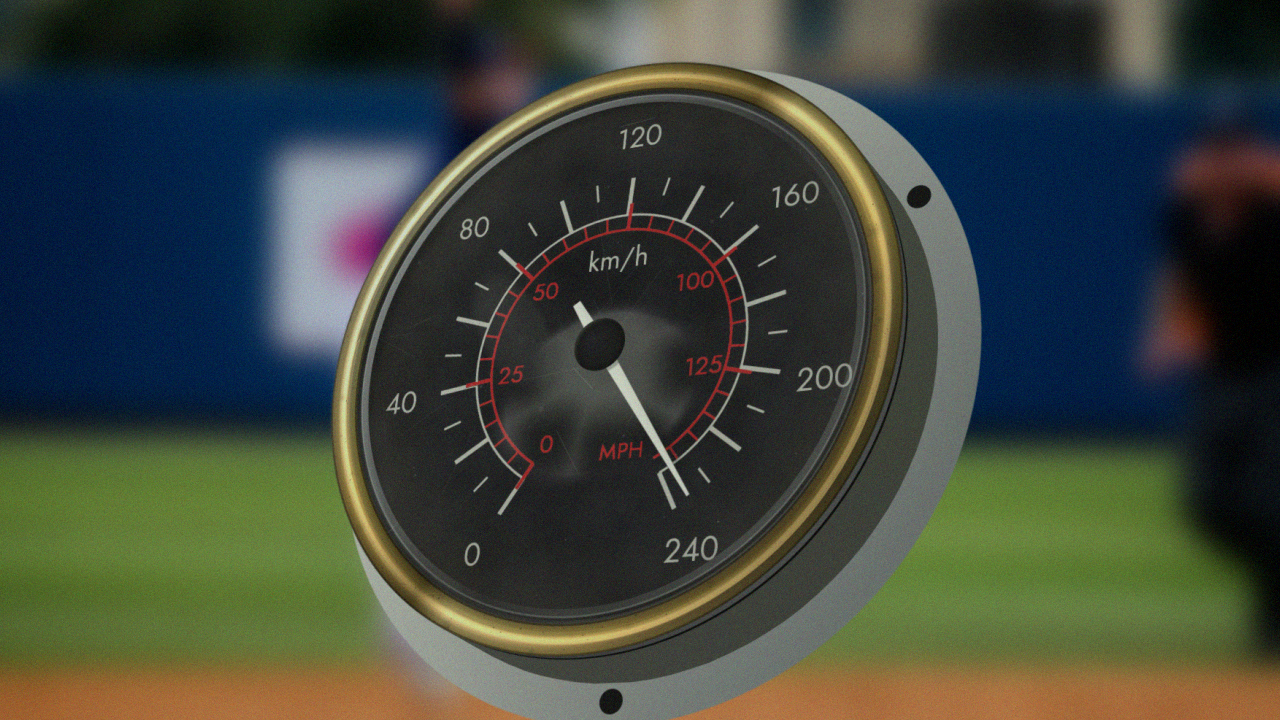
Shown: value=235 unit=km/h
